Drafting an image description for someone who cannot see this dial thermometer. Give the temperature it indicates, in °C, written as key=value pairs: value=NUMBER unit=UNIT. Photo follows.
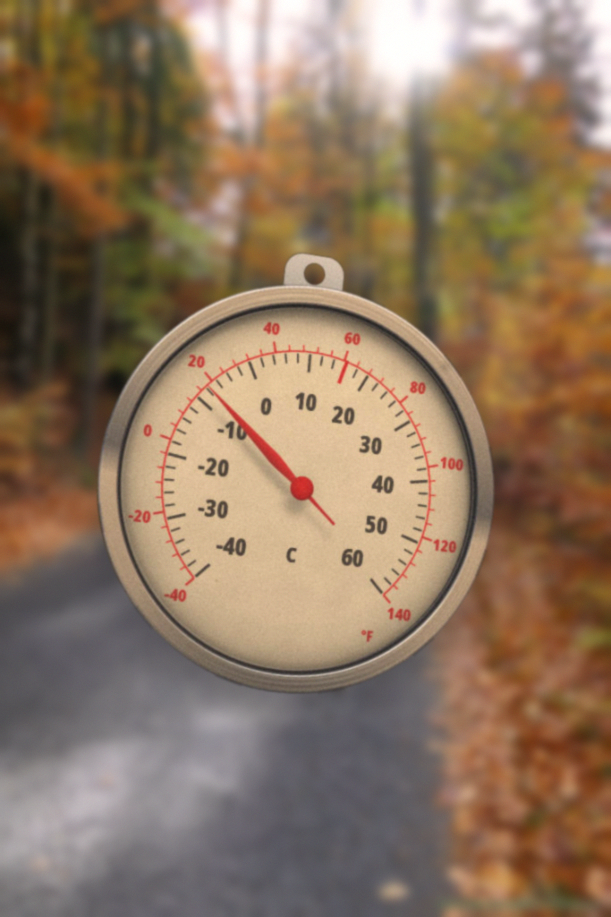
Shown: value=-8 unit=°C
